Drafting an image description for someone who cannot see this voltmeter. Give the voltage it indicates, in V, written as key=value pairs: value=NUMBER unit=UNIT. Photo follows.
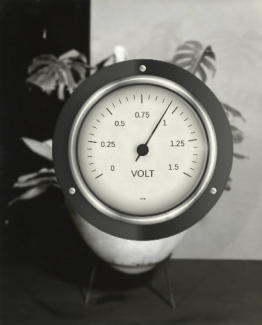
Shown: value=0.95 unit=V
